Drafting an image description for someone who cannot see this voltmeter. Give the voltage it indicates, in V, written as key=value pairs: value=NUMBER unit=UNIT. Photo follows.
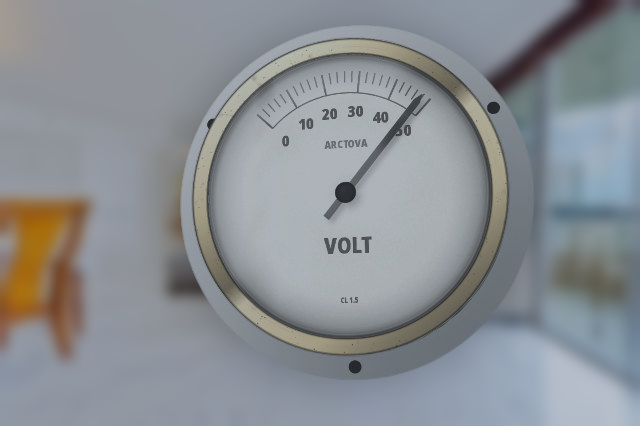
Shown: value=48 unit=V
